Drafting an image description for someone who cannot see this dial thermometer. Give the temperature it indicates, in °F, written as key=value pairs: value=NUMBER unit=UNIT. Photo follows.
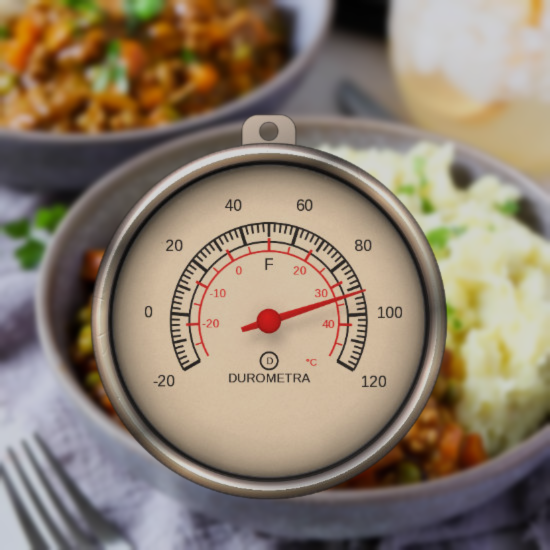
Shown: value=92 unit=°F
